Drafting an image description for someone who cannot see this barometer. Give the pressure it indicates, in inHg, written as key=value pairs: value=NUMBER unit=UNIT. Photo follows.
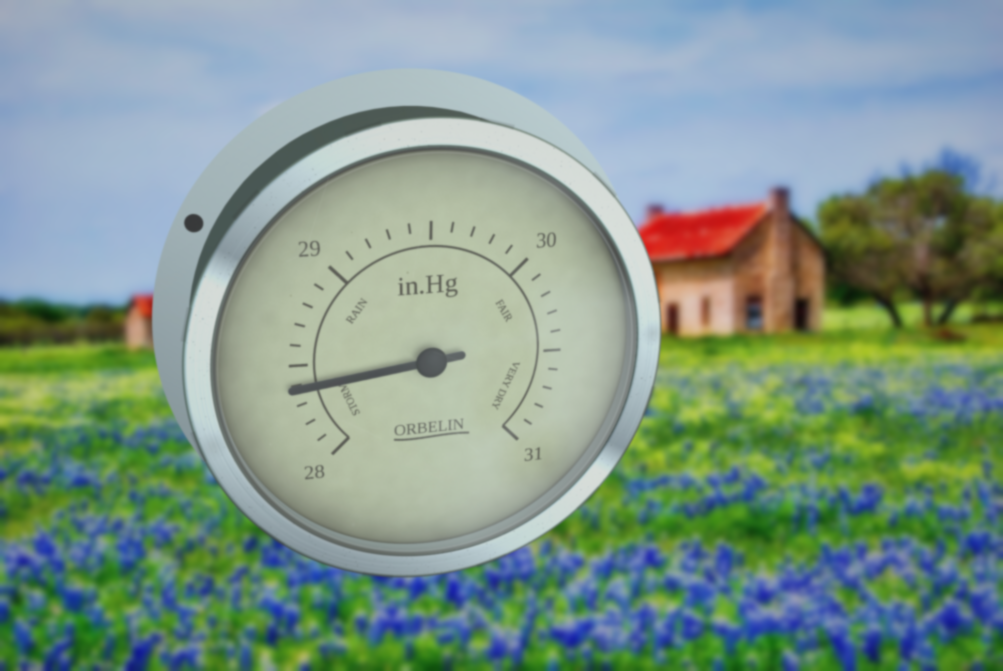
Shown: value=28.4 unit=inHg
